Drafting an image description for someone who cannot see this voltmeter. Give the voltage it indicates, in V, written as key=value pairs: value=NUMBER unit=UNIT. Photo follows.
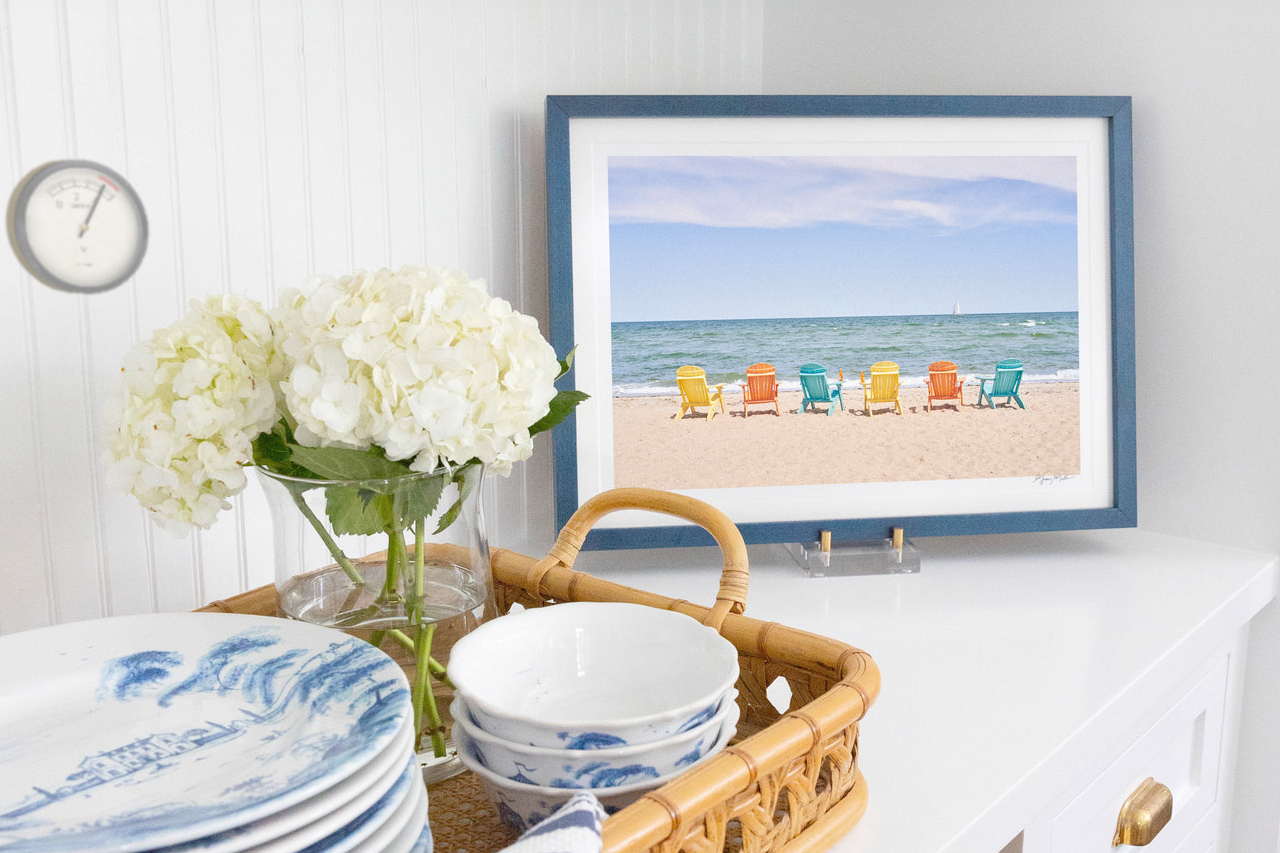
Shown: value=4 unit=V
